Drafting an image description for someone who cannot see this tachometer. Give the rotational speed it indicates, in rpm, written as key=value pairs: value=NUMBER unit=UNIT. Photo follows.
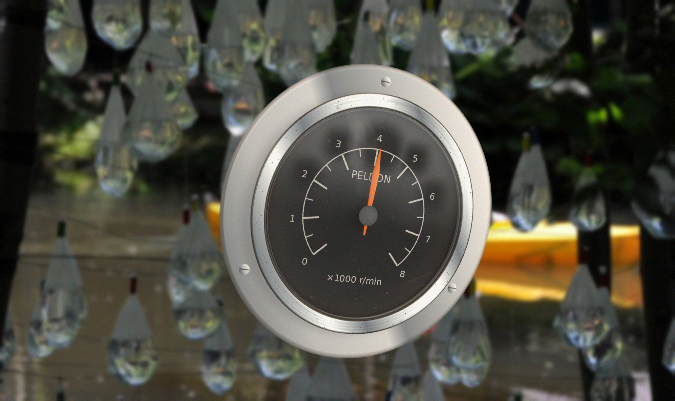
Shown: value=4000 unit=rpm
